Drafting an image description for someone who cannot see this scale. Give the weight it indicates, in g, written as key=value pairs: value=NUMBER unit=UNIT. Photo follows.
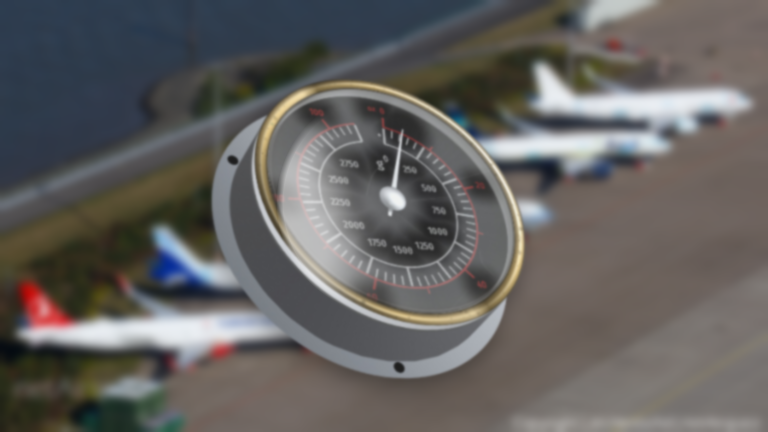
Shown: value=100 unit=g
